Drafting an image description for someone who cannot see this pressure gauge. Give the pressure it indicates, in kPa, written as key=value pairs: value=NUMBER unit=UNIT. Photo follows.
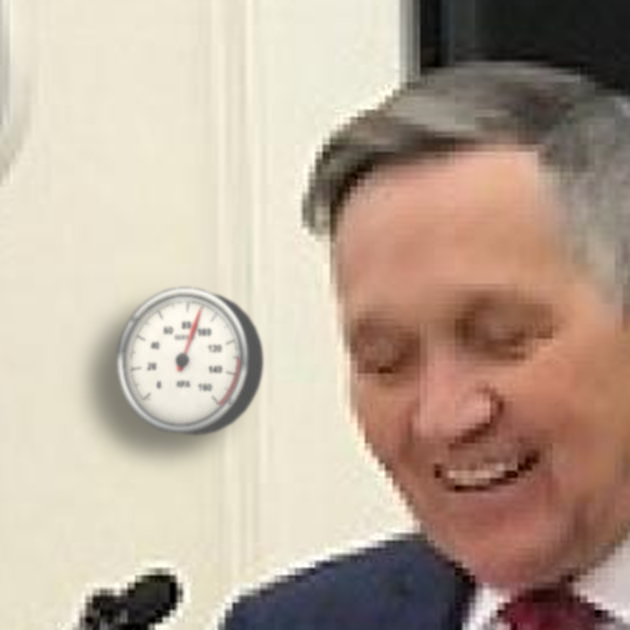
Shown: value=90 unit=kPa
